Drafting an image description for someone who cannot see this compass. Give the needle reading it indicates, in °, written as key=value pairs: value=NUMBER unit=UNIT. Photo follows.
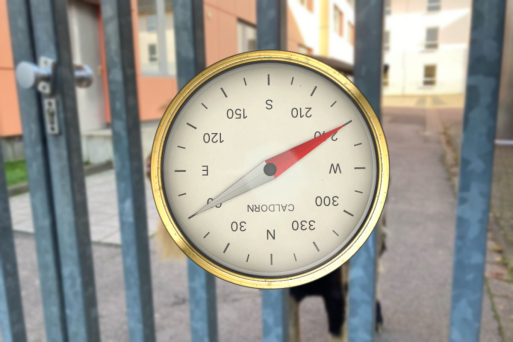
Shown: value=240 unit=°
